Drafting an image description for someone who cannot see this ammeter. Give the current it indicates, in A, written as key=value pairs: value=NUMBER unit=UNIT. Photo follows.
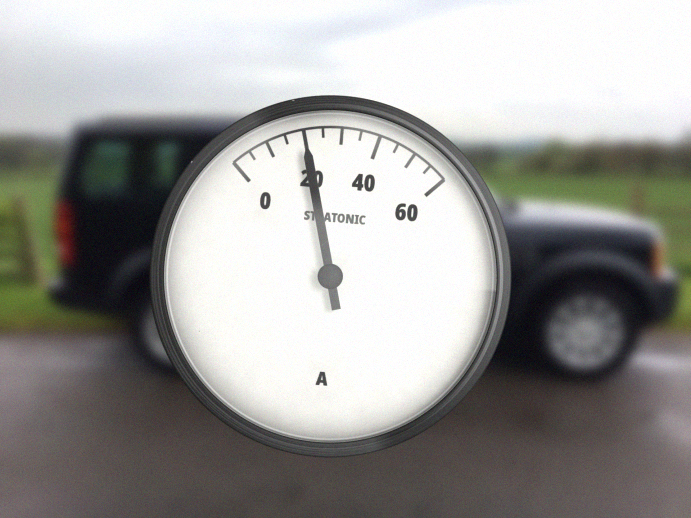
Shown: value=20 unit=A
